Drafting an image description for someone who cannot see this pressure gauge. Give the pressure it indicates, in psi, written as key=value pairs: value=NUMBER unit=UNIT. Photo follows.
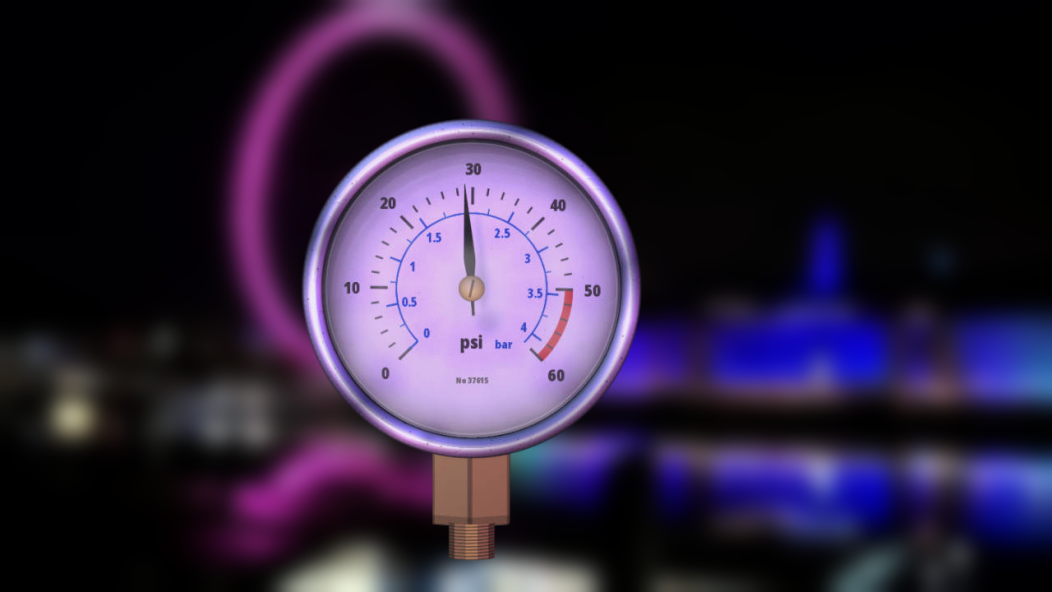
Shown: value=29 unit=psi
